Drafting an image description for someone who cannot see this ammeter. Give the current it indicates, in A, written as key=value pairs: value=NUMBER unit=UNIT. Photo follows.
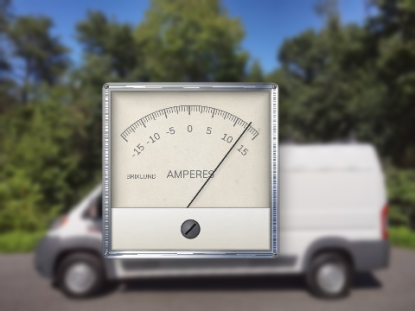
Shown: value=12.5 unit=A
